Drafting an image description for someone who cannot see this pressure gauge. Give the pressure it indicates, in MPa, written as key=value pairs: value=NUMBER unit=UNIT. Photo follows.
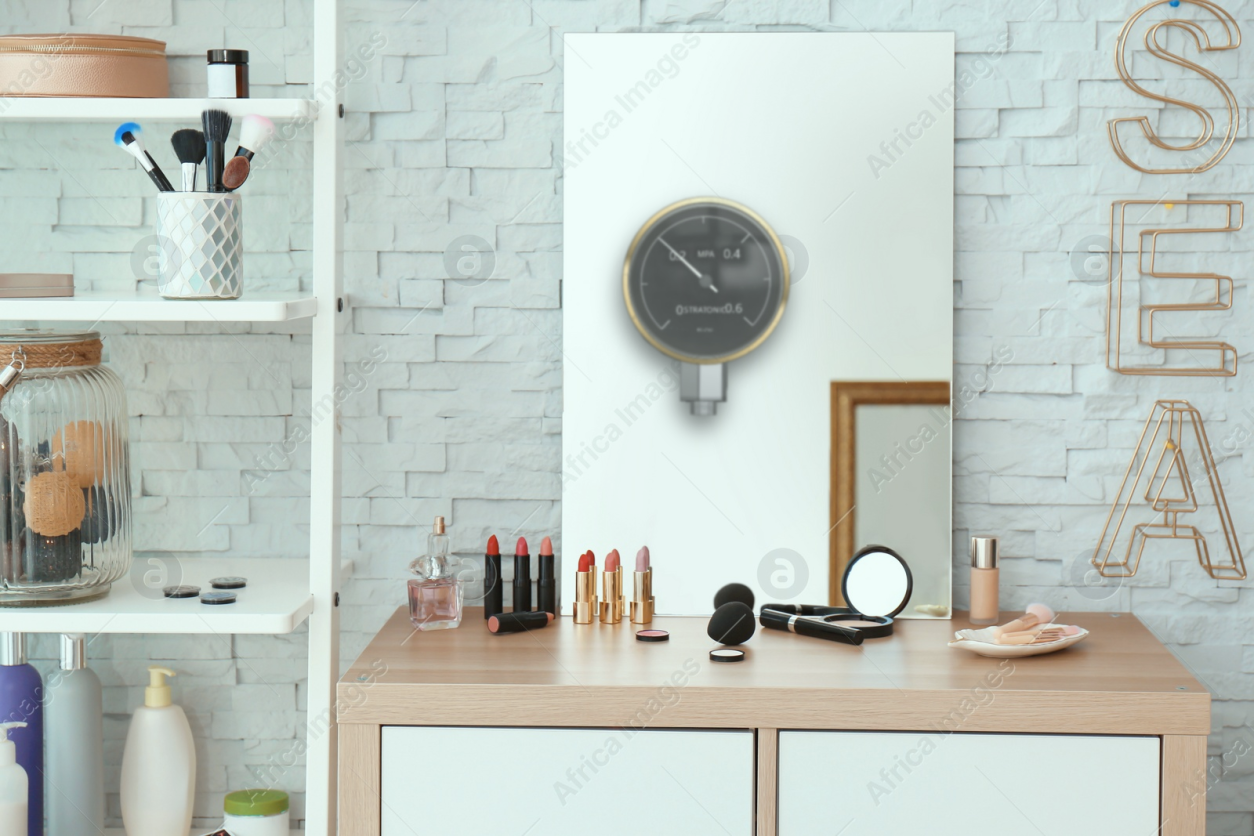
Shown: value=0.2 unit=MPa
